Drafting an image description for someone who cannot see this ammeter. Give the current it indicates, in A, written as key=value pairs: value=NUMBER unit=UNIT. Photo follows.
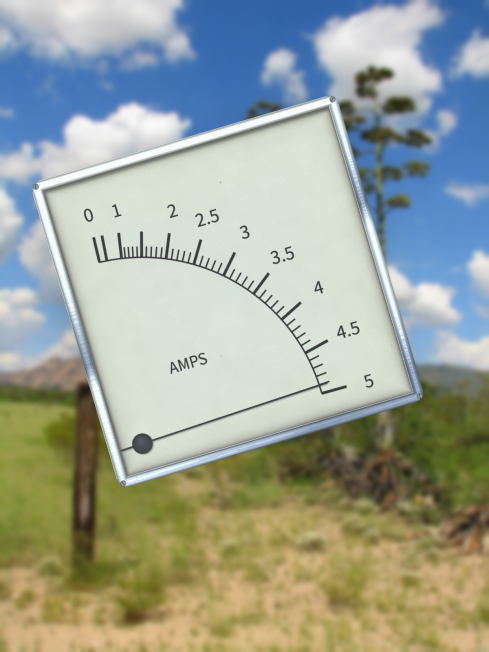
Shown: value=4.9 unit=A
